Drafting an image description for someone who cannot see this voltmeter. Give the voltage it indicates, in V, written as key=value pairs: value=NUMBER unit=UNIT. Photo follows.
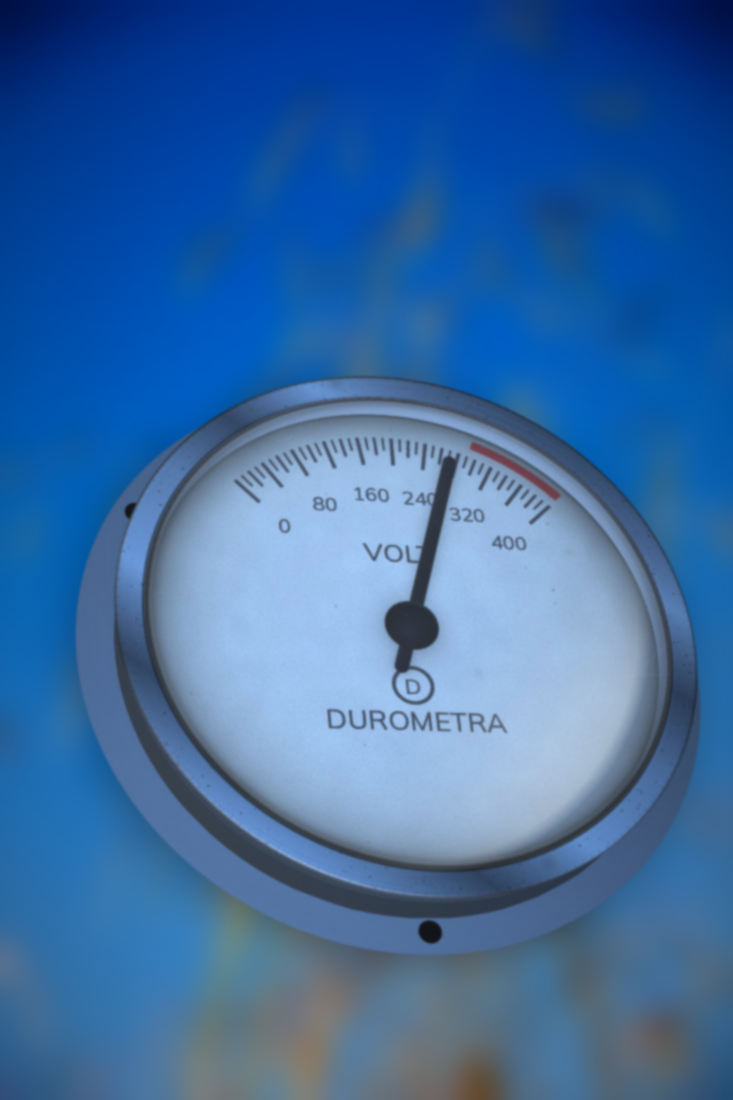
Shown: value=270 unit=V
